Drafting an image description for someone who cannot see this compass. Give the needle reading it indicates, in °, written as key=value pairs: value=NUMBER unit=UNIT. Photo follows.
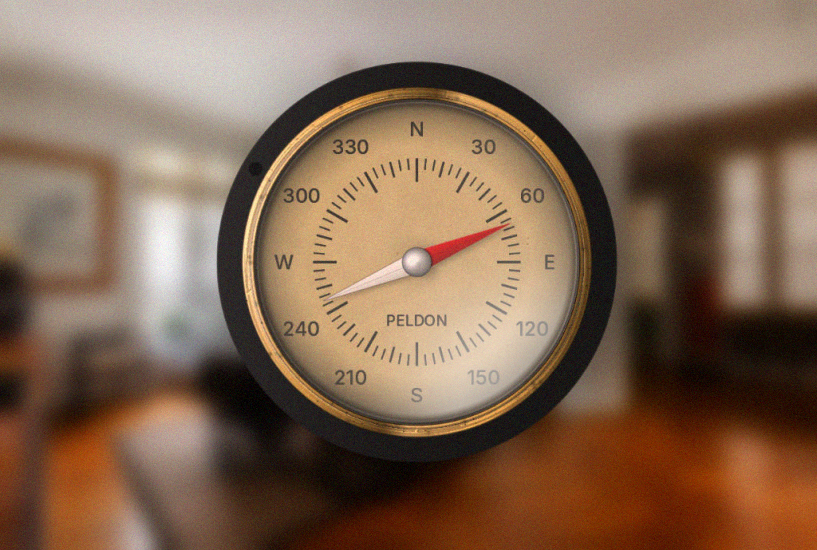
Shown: value=67.5 unit=°
